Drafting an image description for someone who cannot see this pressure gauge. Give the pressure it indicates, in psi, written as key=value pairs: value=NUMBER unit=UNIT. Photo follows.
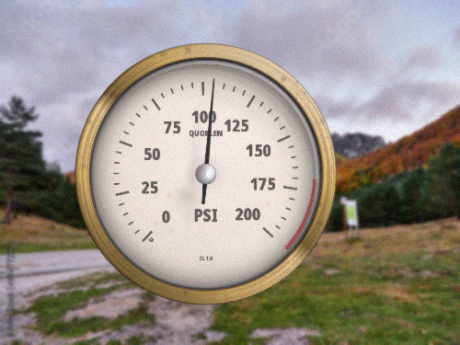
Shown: value=105 unit=psi
